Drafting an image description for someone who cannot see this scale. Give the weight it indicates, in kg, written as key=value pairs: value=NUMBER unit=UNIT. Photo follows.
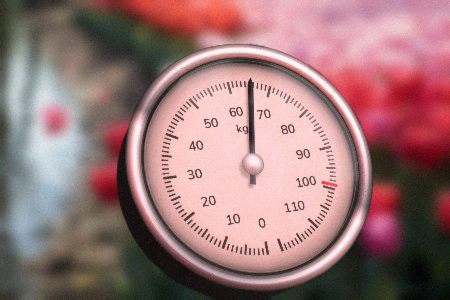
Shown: value=65 unit=kg
